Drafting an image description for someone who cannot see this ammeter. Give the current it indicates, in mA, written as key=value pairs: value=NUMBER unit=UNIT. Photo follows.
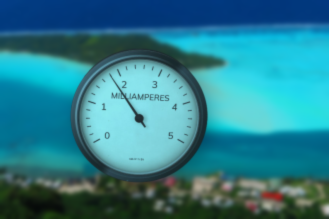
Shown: value=1.8 unit=mA
